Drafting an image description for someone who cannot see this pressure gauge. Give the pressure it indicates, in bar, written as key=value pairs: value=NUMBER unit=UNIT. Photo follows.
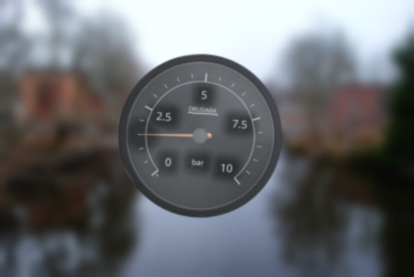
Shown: value=1.5 unit=bar
